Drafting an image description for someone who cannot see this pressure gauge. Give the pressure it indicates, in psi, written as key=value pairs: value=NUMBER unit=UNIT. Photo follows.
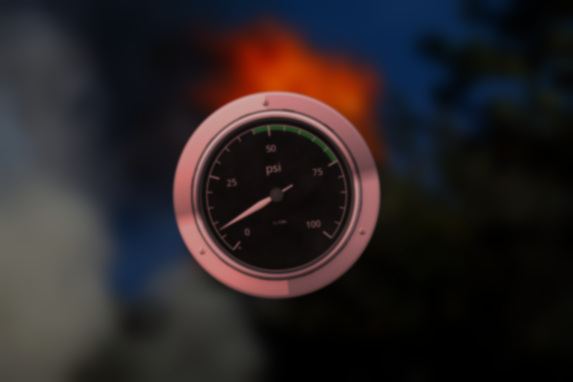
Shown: value=7.5 unit=psi
